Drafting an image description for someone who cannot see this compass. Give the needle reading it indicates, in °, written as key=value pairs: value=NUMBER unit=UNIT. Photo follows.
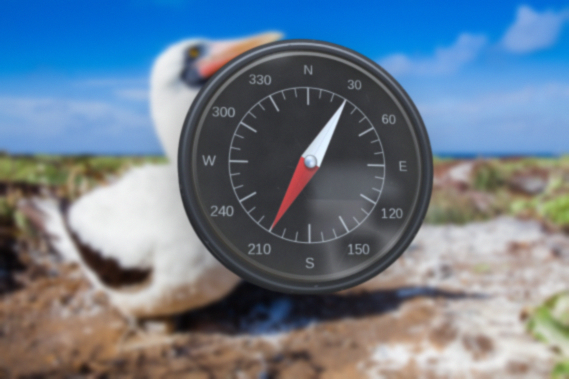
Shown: value=210 unit=°
